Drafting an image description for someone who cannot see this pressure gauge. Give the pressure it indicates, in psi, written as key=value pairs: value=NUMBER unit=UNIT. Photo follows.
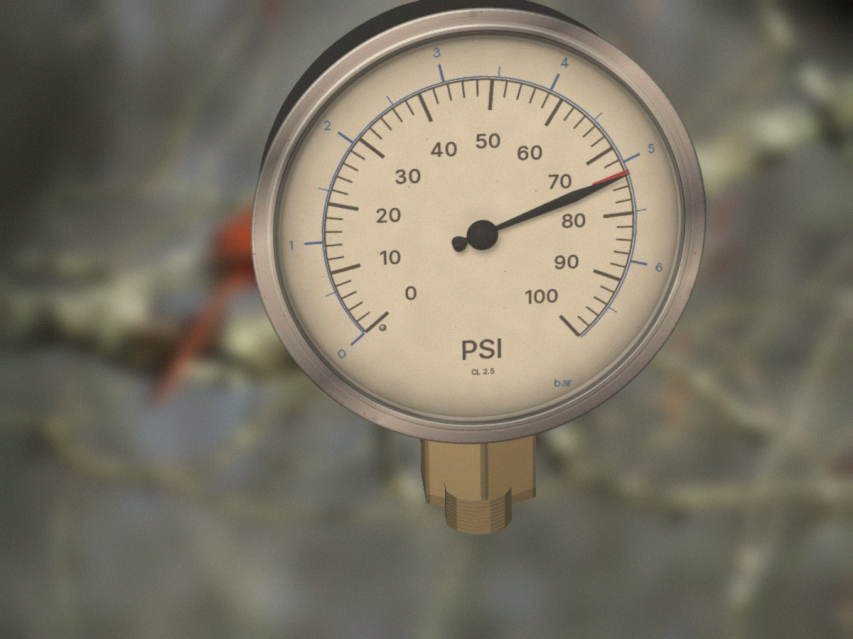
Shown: value=74 unit=psi
